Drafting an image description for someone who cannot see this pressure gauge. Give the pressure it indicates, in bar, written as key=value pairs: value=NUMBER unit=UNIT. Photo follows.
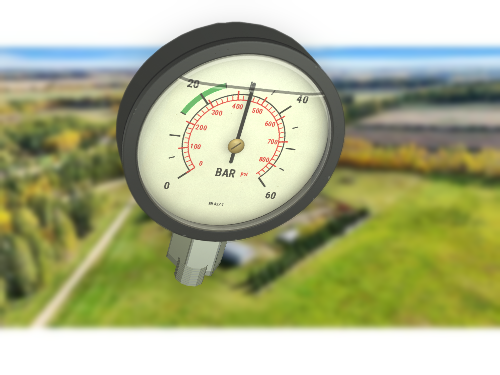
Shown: value=30 unit=bar
